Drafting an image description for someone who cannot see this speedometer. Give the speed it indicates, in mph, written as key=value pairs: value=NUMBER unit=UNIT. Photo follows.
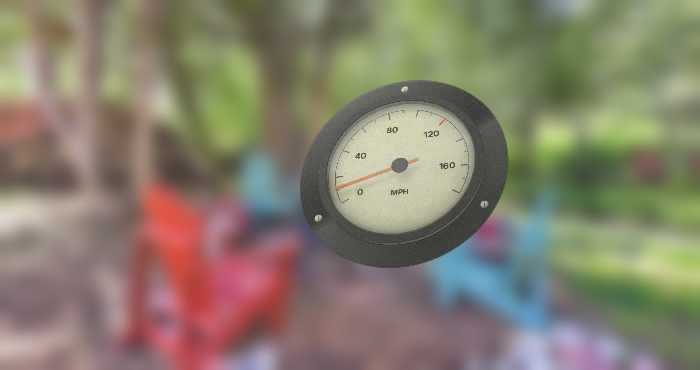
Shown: value=10 unit=mph
